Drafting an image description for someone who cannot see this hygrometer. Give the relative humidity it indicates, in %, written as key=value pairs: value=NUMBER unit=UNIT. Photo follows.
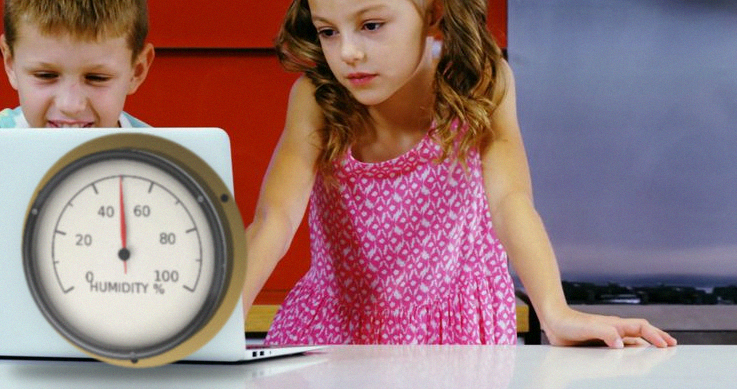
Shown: value=50 unit=%
